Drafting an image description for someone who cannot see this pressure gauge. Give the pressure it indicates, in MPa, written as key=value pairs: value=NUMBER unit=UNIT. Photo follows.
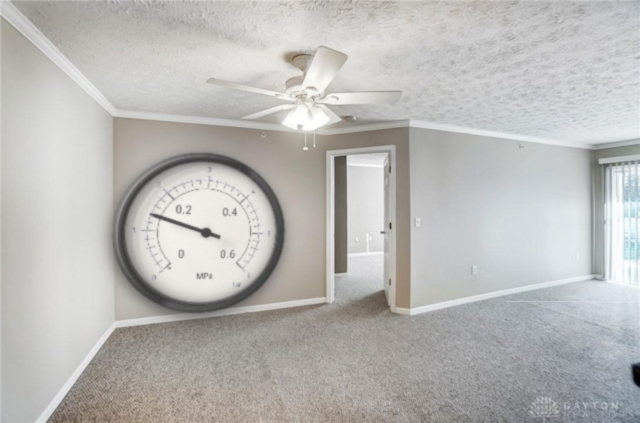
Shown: value=0.14 unit=MPa
